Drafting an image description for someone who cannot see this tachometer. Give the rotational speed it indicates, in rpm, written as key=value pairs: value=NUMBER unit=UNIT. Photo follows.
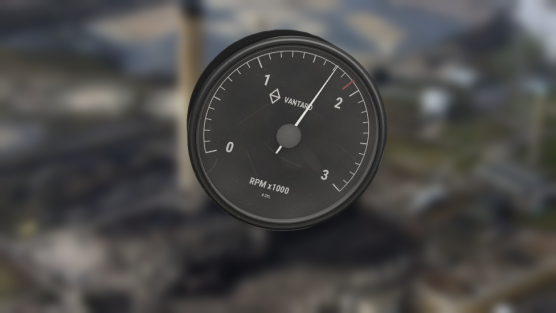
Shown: value=1700 unit=rpm
